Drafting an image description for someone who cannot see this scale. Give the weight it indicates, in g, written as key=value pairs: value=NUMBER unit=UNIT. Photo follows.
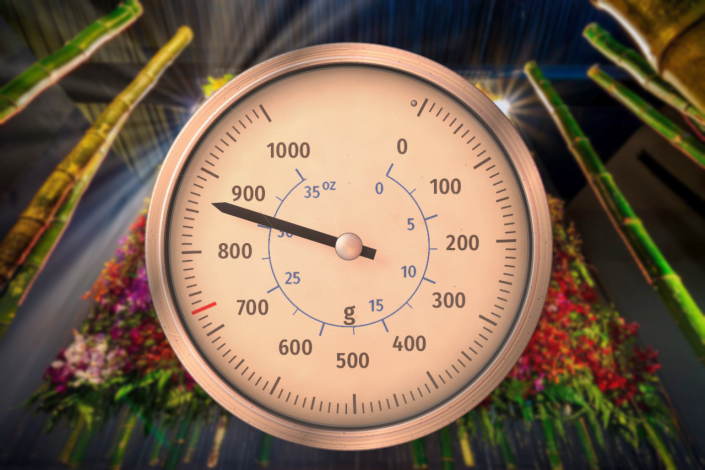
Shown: value=865 unit=g
